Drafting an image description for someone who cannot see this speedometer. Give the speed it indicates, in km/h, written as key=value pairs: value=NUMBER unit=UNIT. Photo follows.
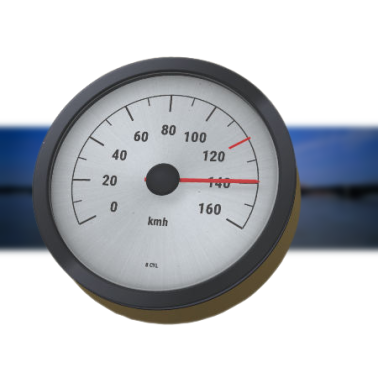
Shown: value=140 unit=km/h
